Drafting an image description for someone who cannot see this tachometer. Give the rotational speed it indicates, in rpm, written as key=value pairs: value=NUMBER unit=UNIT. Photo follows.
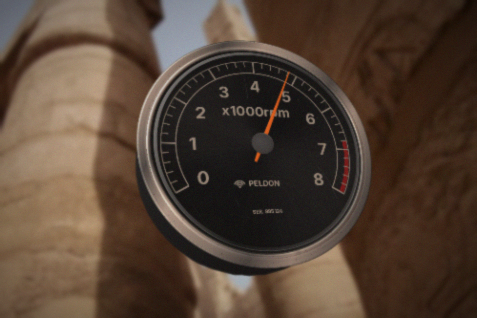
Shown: value=4800 unit=rpm
